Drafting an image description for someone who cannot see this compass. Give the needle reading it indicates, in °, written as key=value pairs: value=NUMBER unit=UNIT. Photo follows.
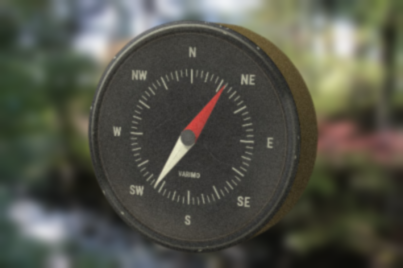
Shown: value=35 unit=°
